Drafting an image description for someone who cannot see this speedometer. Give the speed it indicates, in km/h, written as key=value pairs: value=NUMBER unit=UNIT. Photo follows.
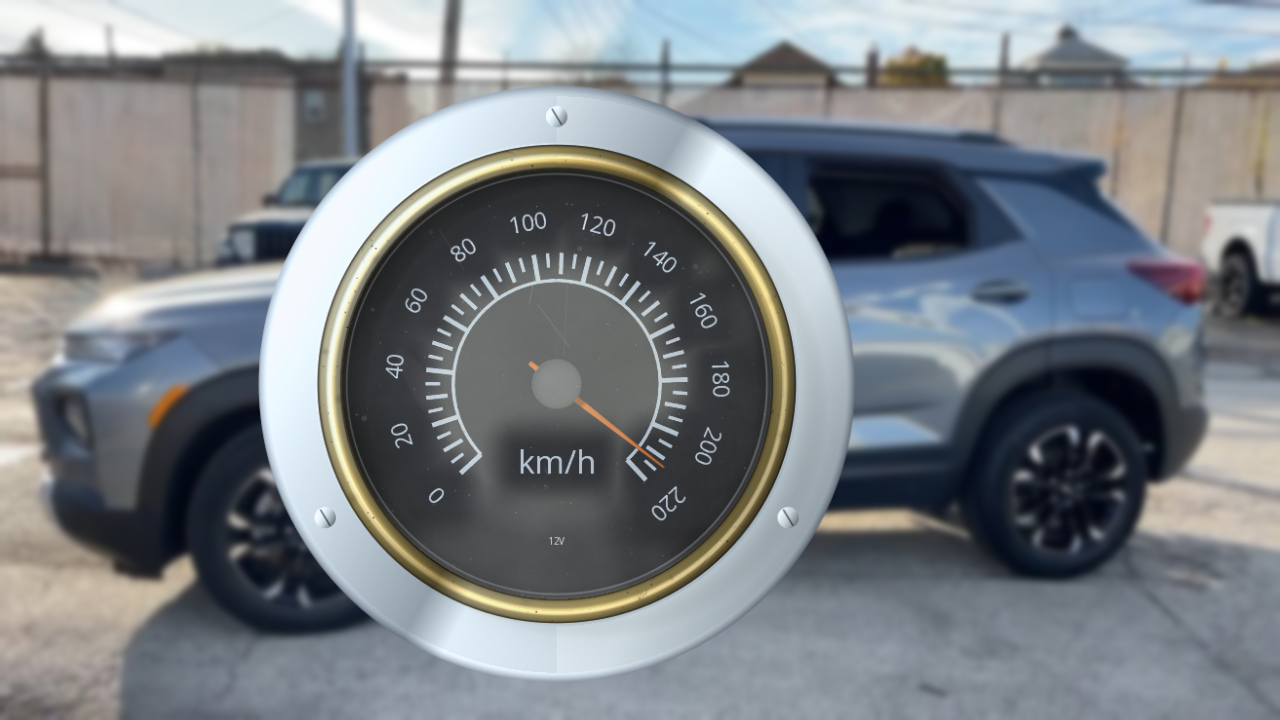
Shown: value=212.5 unit=km/h
